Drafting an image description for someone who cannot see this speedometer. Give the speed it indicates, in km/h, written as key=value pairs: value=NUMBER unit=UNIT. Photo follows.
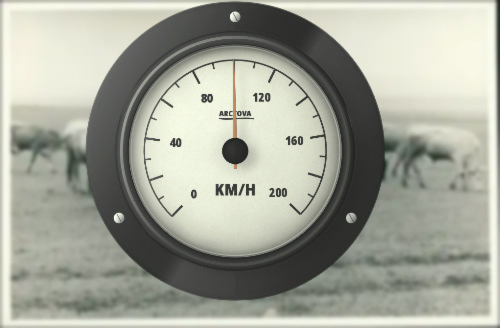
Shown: value=100 unit=km/h
